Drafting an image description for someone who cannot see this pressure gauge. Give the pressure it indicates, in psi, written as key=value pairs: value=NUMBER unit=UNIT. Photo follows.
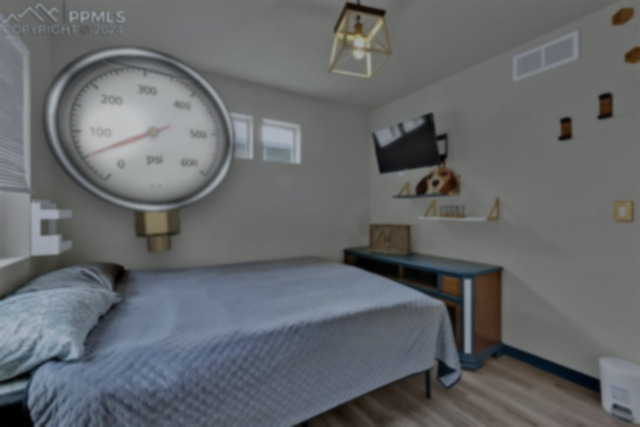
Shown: value=50 unit=psi
